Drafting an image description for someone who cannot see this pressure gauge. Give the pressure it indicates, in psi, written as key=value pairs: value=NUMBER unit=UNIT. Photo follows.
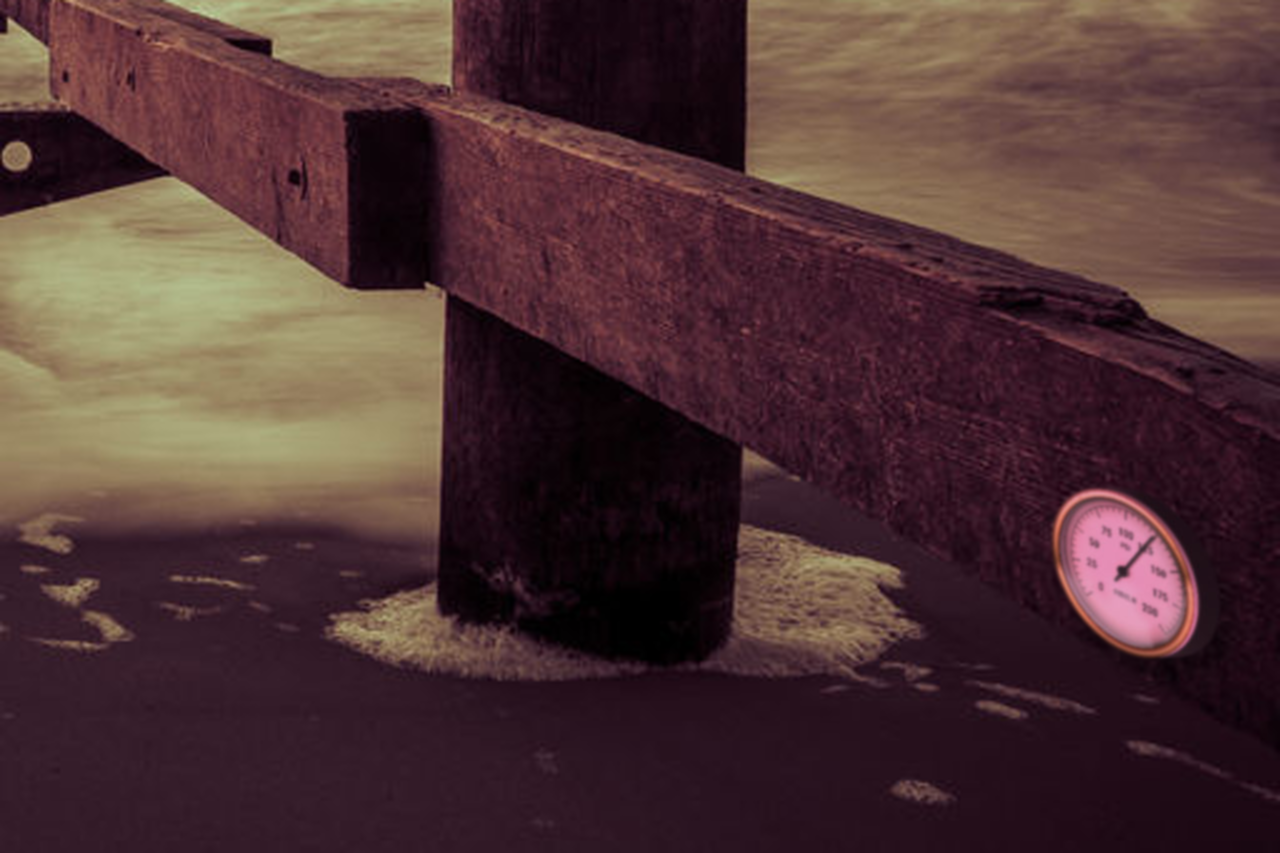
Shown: value=125 unit=psi
